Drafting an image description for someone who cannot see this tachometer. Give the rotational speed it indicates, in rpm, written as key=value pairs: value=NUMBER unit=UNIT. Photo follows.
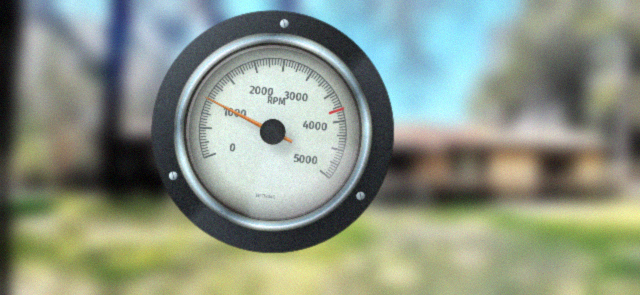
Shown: value=1000 unit=rpm
